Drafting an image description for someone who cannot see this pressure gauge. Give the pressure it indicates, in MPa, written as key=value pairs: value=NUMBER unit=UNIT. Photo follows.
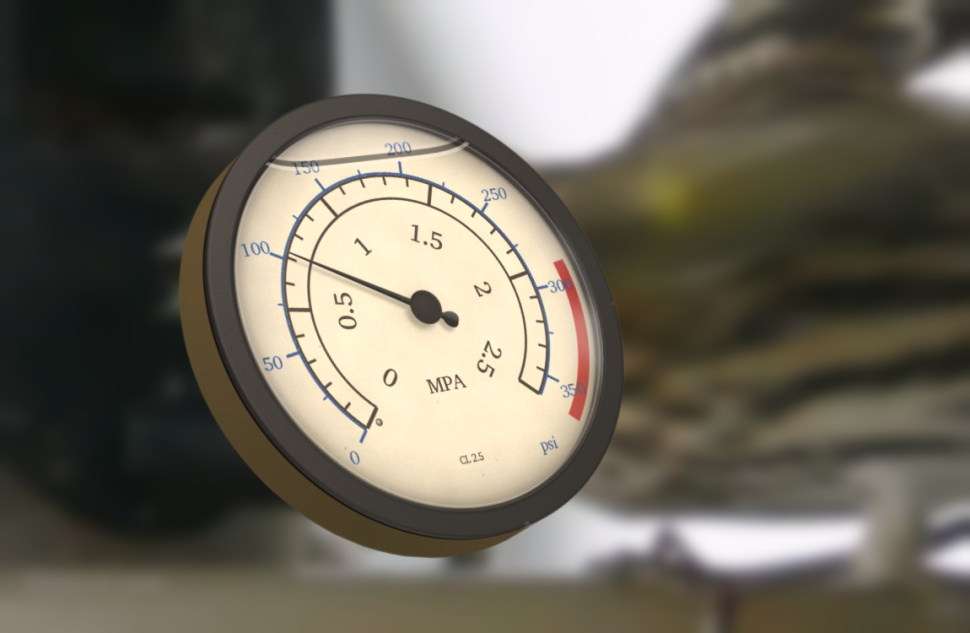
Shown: value=0.7 unit=MPa
